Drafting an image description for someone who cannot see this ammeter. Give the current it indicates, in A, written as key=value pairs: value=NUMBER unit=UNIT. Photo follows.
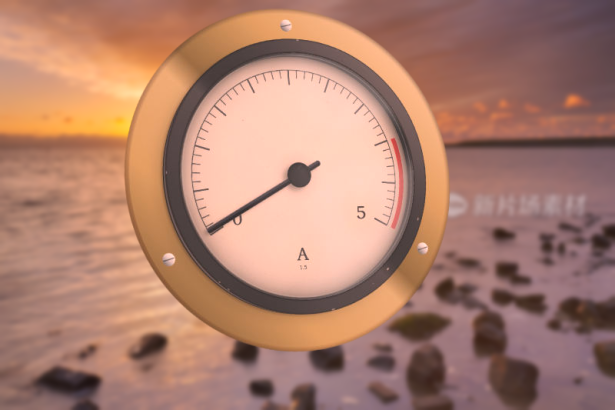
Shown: value=0.05 unit=A
